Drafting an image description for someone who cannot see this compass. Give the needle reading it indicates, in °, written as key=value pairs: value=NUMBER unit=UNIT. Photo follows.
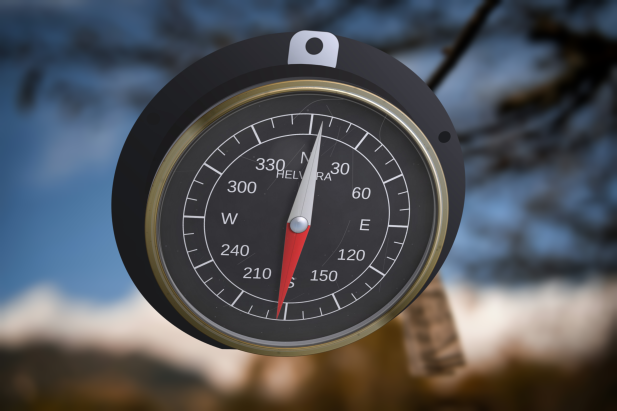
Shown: value=185 unit=°
